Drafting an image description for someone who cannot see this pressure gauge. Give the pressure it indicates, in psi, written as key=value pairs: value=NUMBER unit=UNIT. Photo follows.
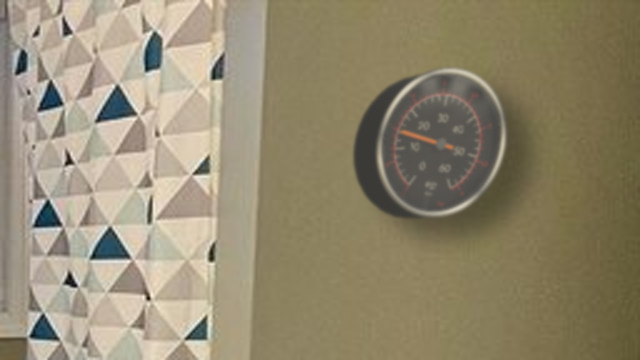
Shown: value=14 unit=psi
